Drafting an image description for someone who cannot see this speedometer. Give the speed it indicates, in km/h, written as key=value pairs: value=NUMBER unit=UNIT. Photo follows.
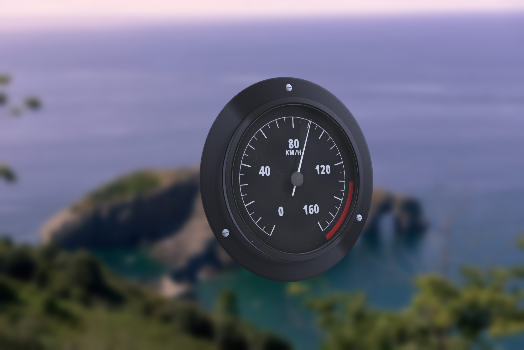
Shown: value=90 unit=km/h
